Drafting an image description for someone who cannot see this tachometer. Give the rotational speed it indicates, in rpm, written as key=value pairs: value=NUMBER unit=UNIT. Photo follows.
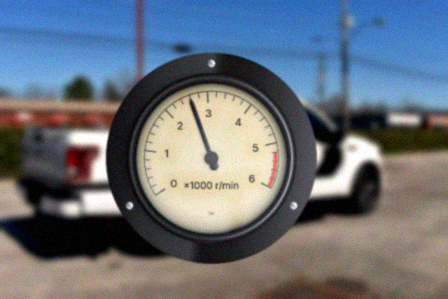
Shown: value=2600 unit=rpm
